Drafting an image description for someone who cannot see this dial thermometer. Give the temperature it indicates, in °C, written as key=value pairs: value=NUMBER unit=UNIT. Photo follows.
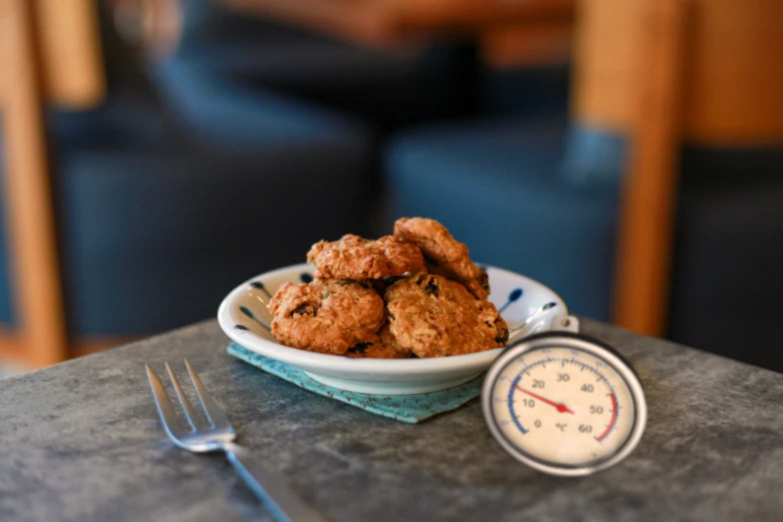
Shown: value=15 unit=°C
